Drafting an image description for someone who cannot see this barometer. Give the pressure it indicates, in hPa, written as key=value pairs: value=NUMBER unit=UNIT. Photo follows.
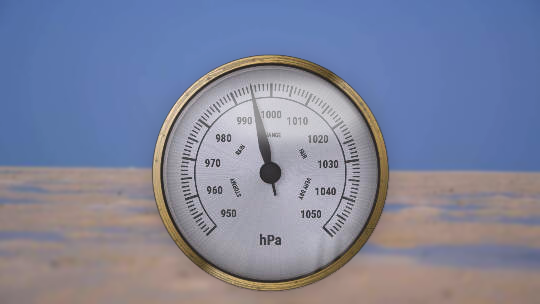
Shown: value=995 unit=hPa
